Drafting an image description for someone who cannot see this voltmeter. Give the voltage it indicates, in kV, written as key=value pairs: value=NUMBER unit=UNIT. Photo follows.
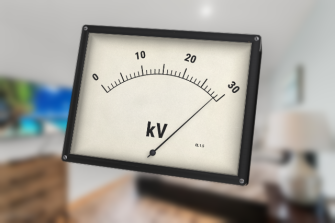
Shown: value=29 unit=kV
